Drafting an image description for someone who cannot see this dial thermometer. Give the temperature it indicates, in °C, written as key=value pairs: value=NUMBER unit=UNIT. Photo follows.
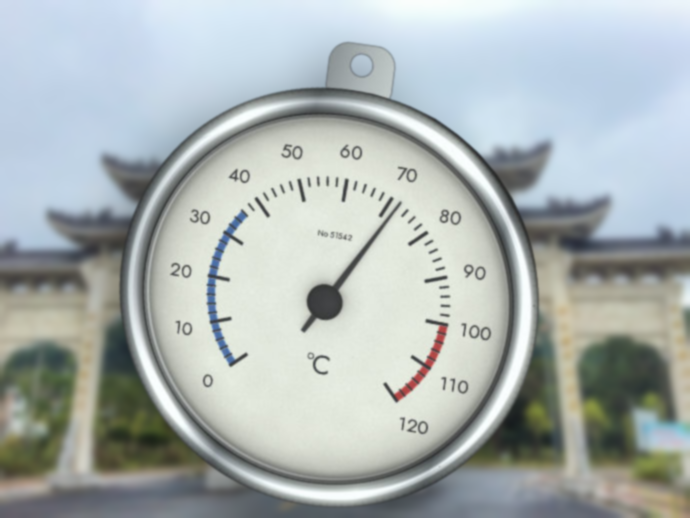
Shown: value=72 unit=°C
